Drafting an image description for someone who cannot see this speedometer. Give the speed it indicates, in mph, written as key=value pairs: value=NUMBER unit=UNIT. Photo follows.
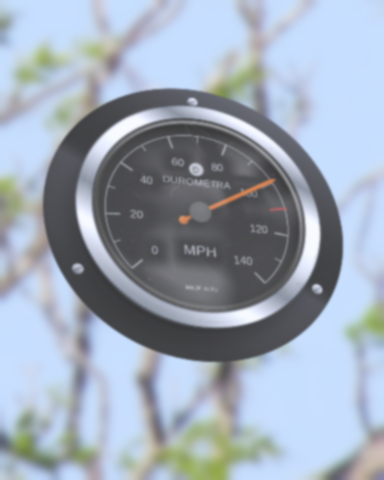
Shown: value=100 unit=mph
